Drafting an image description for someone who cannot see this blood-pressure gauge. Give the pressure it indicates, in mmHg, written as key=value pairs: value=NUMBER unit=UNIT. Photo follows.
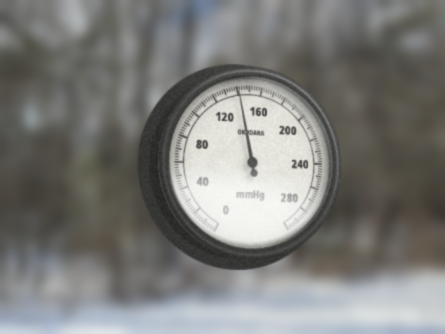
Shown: value=140 unit=mmHg
